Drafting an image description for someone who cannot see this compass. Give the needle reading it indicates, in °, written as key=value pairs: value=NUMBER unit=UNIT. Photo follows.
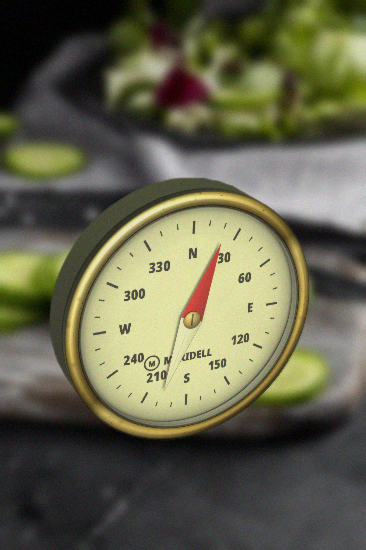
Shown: value=20 unit=°
